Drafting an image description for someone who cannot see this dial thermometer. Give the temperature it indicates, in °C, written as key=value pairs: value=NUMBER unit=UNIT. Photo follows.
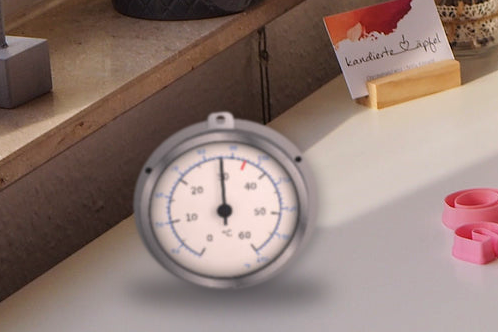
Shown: value=30 unit=°C
